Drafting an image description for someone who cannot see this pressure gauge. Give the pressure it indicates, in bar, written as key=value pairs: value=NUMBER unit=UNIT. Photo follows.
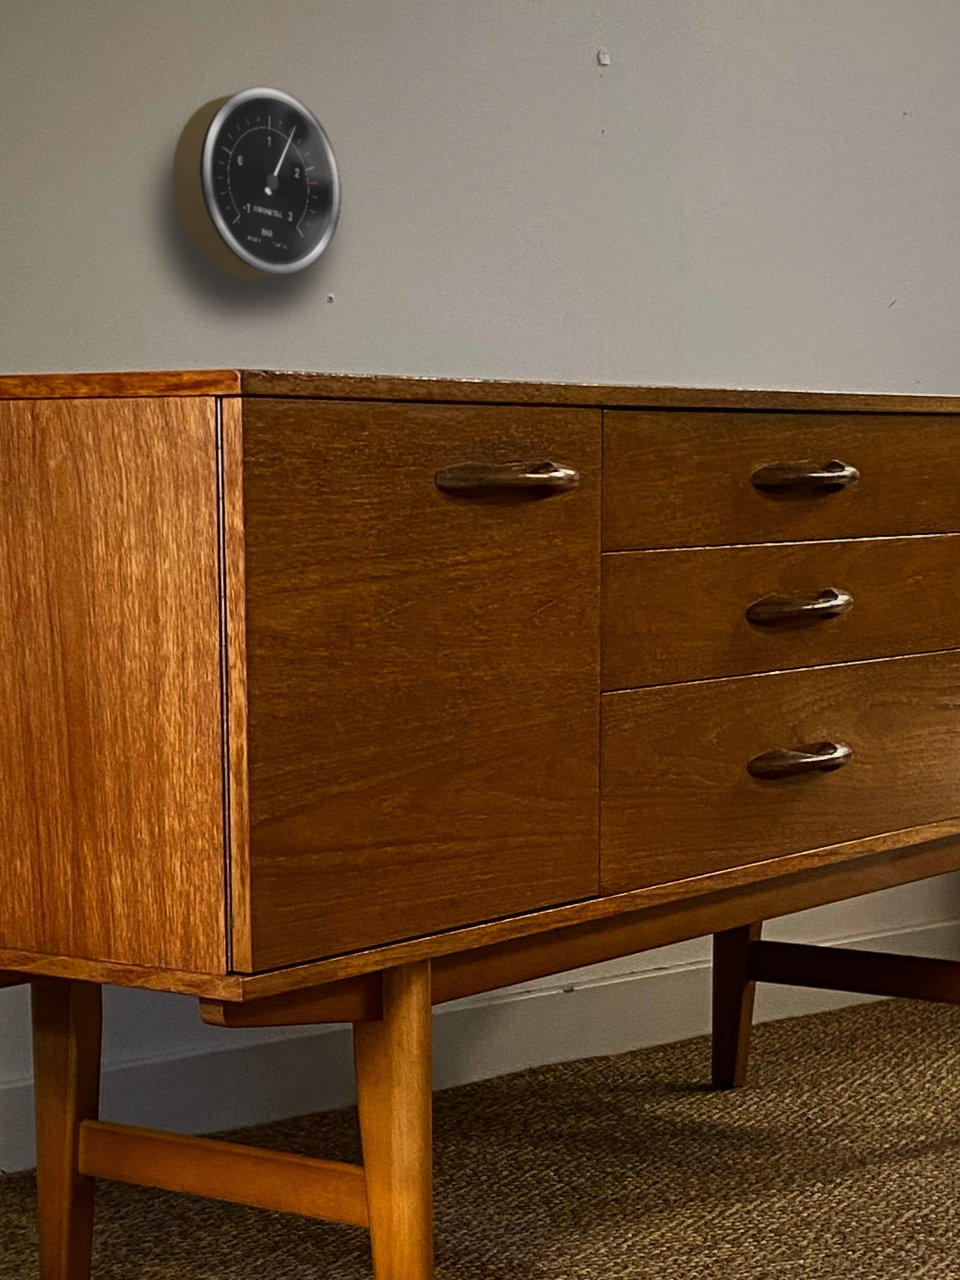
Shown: value=1.4 unit=bar
